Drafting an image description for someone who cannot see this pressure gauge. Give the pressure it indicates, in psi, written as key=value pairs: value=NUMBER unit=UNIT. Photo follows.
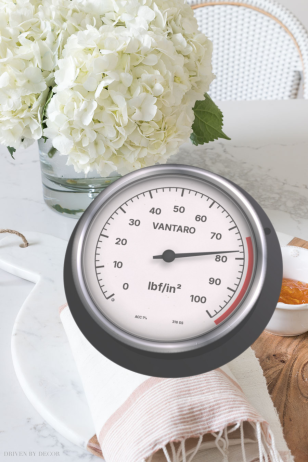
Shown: value=78 unit=psi
